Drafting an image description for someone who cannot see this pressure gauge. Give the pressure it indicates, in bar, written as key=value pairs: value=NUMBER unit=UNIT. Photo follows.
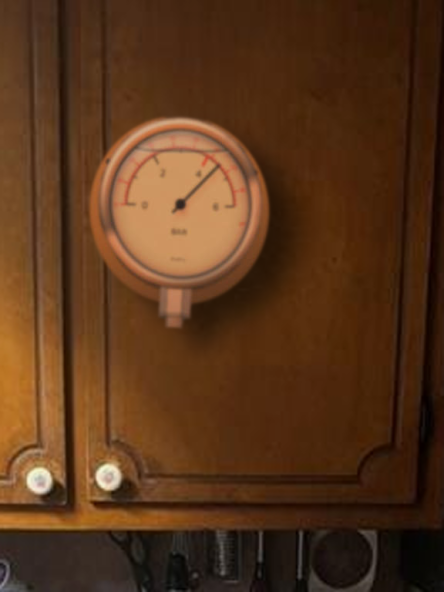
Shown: value=4.5 unit=bar
